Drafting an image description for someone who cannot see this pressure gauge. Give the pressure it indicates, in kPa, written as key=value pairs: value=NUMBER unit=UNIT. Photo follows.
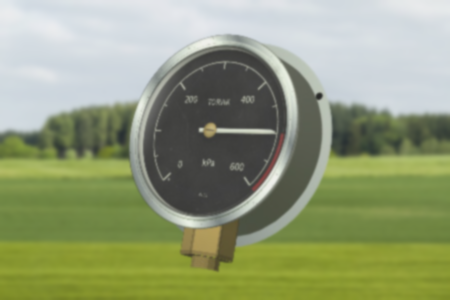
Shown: value=500 unit=kPa
